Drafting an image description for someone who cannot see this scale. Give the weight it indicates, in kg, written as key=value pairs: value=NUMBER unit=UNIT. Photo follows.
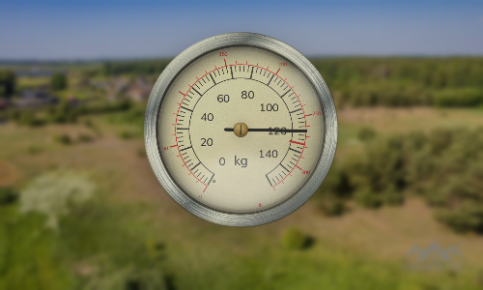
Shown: value=120 unit=kg
